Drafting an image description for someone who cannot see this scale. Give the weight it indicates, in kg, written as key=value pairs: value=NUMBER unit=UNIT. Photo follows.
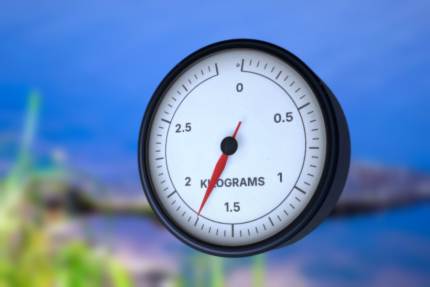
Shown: value=1.75 unit=kg
